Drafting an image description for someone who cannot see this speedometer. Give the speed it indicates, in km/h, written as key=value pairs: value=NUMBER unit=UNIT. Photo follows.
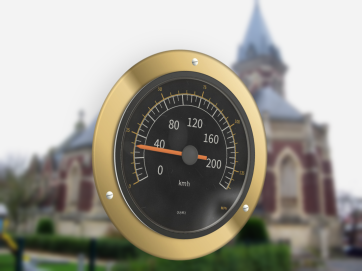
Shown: value=30 unit=km/h
